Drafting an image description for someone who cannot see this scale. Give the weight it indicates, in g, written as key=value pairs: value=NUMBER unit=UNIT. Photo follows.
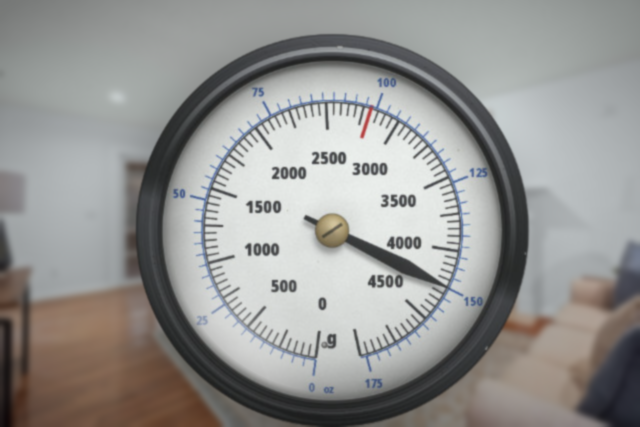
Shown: value=4250 unit=g
